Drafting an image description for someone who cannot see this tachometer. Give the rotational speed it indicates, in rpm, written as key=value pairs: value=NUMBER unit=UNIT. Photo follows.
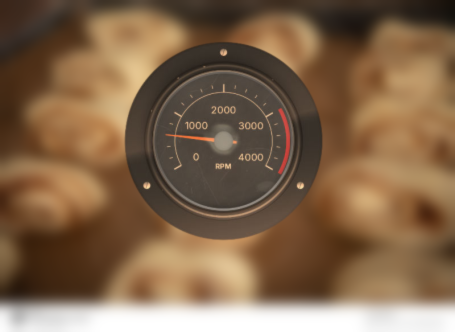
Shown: value=600 unit=rpm
